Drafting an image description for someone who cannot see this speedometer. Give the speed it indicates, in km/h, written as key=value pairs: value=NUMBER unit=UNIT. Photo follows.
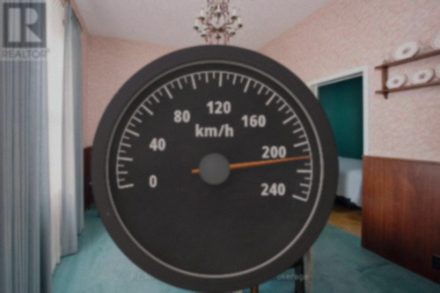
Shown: value=210 unit=km/h
